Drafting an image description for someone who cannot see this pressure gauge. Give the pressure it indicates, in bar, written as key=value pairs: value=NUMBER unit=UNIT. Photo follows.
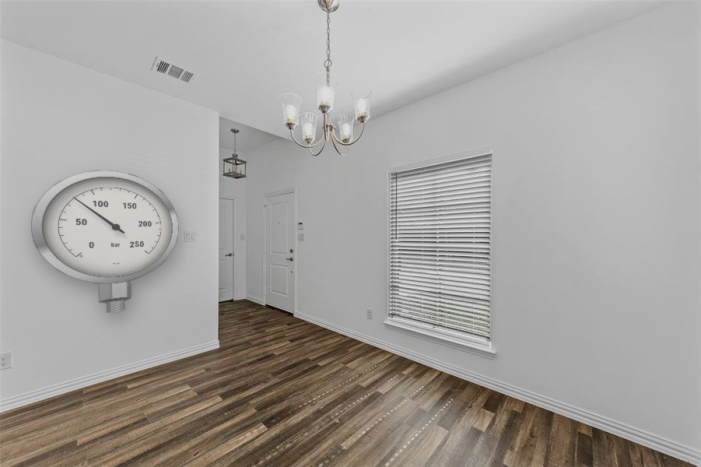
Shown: value=80 unit=bar
